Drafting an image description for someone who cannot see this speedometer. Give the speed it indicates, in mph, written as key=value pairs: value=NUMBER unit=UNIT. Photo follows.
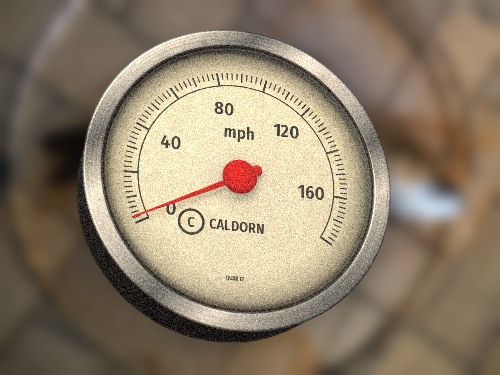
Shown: value=2 unit=mph
